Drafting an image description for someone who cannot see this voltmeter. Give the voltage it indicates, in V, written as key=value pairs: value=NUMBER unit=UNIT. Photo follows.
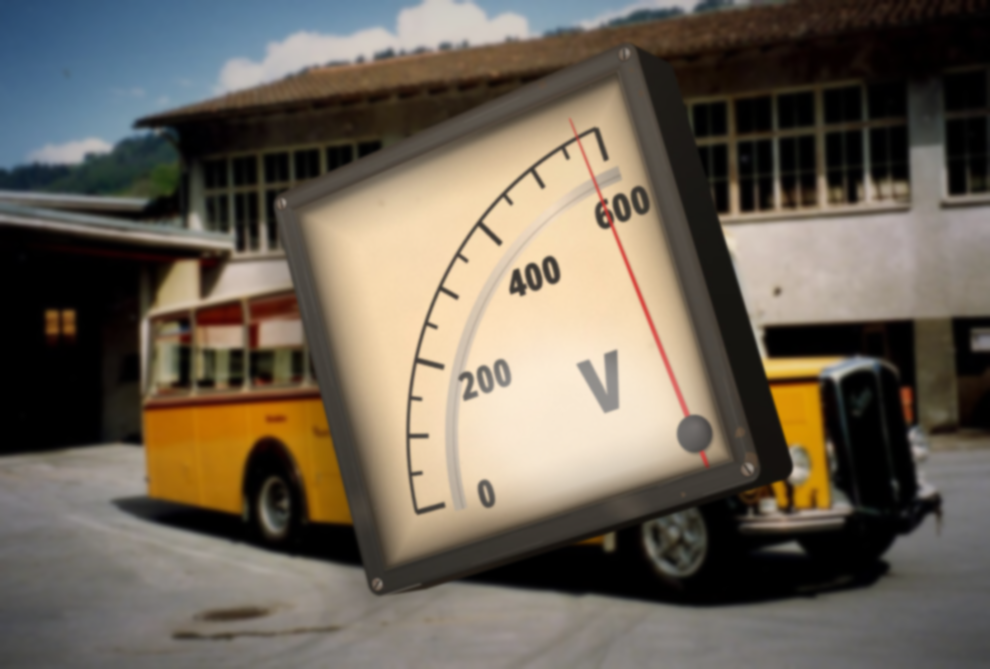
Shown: value=575 unit=V
